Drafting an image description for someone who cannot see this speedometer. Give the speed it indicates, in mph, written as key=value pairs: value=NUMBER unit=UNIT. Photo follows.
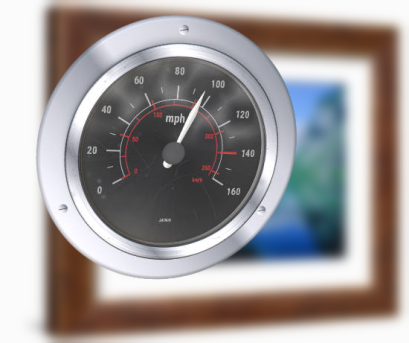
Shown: value=95 unit=mph
